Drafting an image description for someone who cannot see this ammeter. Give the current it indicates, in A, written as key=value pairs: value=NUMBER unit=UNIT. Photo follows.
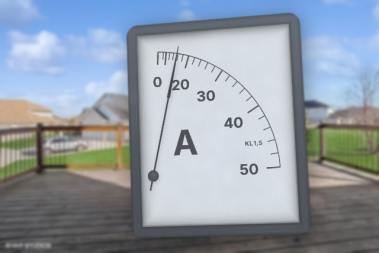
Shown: value=16 unit=A
